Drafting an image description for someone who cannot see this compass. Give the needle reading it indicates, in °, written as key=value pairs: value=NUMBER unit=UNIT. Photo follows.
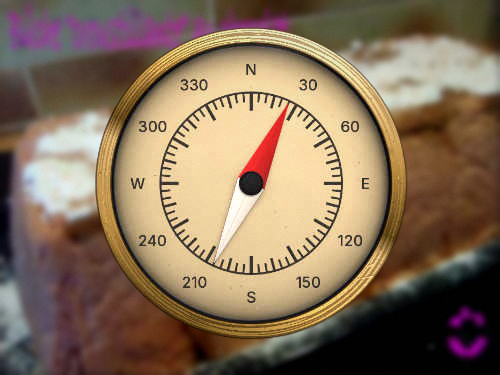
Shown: value=25 unit=°
